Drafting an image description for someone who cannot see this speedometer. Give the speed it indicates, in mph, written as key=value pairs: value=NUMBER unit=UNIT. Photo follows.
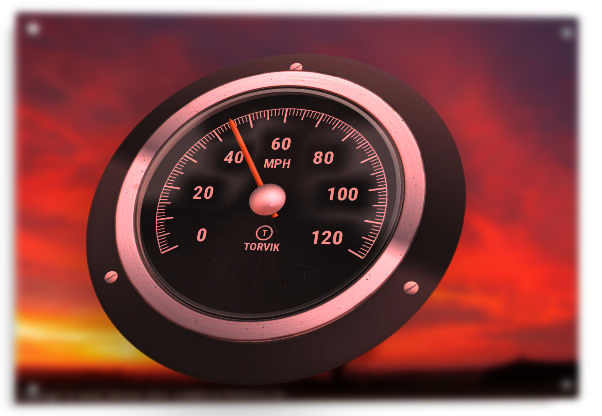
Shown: value=45 unit=mph
